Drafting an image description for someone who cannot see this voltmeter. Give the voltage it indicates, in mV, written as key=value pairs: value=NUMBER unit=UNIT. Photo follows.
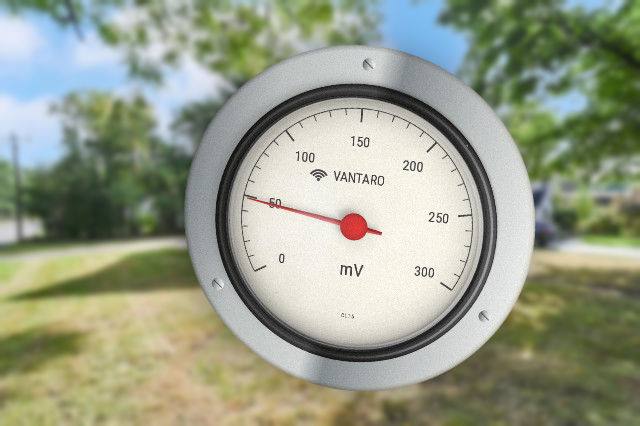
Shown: value=50 unit=mV
